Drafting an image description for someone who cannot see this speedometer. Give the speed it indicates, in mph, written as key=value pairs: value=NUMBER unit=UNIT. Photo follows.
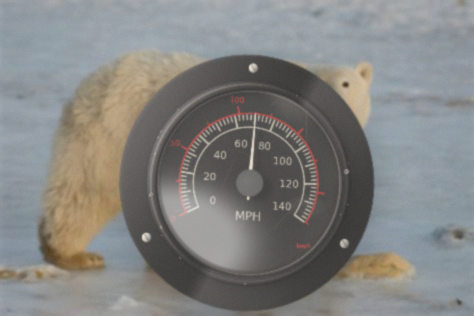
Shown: value=70 unit=mph
